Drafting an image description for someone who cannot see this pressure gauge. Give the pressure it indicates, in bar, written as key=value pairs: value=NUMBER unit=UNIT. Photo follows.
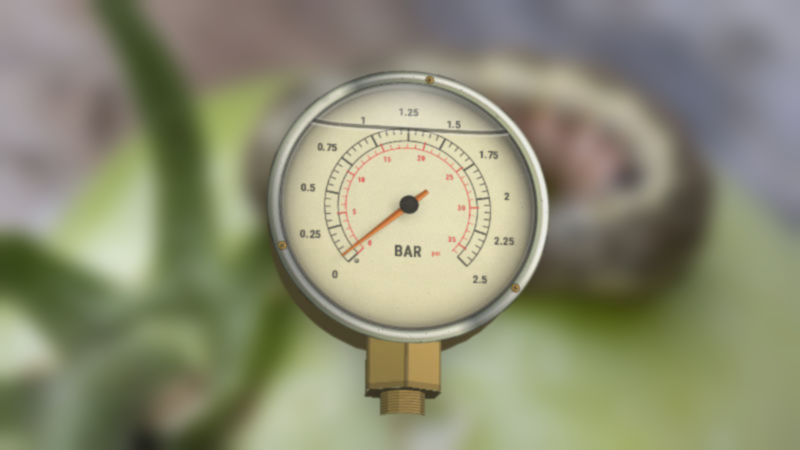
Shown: value=0.05 unit=bar
